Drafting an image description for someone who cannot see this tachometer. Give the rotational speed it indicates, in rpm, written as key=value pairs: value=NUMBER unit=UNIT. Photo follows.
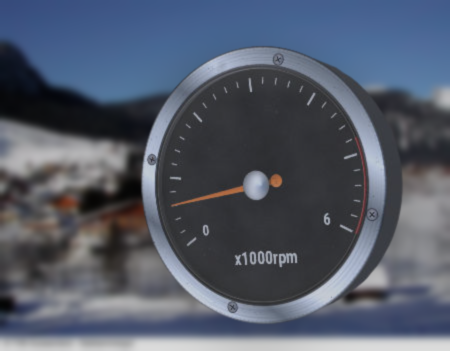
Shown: value=600 unit=rpm
